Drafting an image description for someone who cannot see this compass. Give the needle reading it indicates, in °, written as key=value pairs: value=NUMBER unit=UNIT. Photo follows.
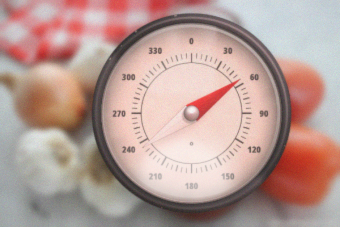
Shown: value=55 unit=°
